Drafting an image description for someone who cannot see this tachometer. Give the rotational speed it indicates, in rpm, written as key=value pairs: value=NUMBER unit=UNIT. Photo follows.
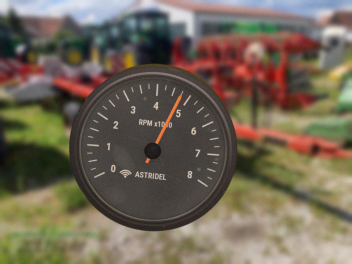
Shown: value=4750 unit=rpm
